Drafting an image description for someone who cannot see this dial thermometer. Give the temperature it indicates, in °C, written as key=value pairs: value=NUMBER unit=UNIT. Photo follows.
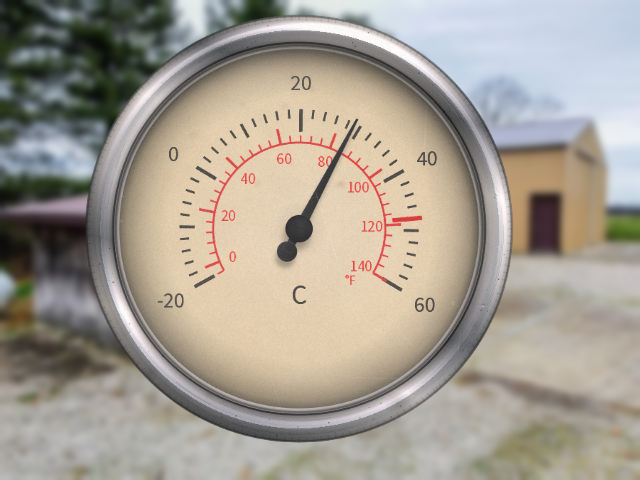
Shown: value=29 unit=°C
